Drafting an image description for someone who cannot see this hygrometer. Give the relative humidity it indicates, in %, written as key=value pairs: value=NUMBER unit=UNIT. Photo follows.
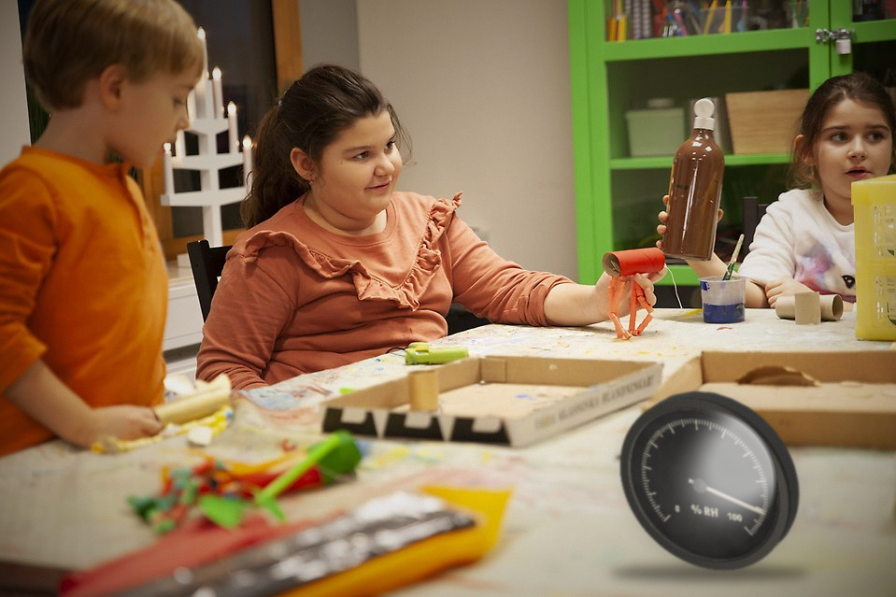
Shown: value=90 unit=%
